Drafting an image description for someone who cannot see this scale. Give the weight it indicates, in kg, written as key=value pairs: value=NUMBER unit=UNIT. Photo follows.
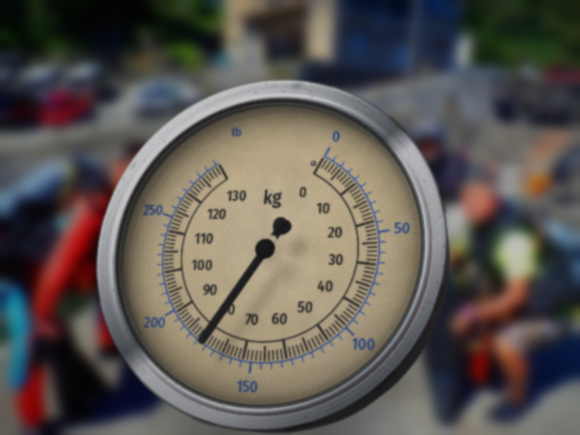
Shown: value=80 unit=kg
